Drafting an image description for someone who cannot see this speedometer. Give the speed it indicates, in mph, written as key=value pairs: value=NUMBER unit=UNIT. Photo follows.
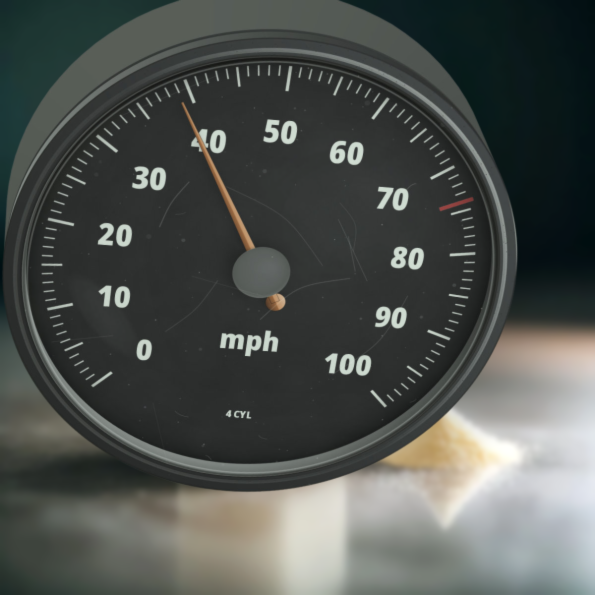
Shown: value=39 unit=mph
